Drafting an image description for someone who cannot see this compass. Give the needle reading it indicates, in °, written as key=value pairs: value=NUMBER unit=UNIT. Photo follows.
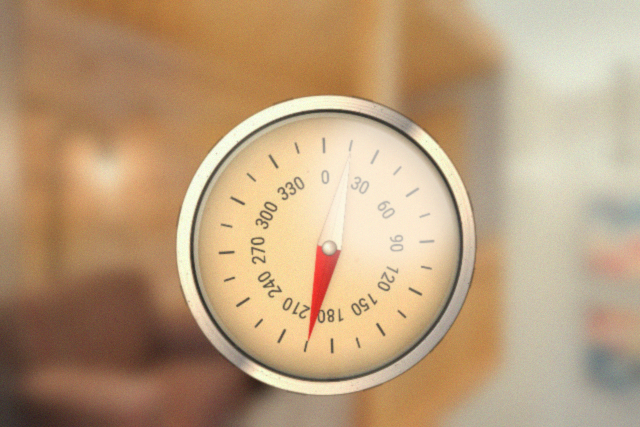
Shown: value=195 unit=°
